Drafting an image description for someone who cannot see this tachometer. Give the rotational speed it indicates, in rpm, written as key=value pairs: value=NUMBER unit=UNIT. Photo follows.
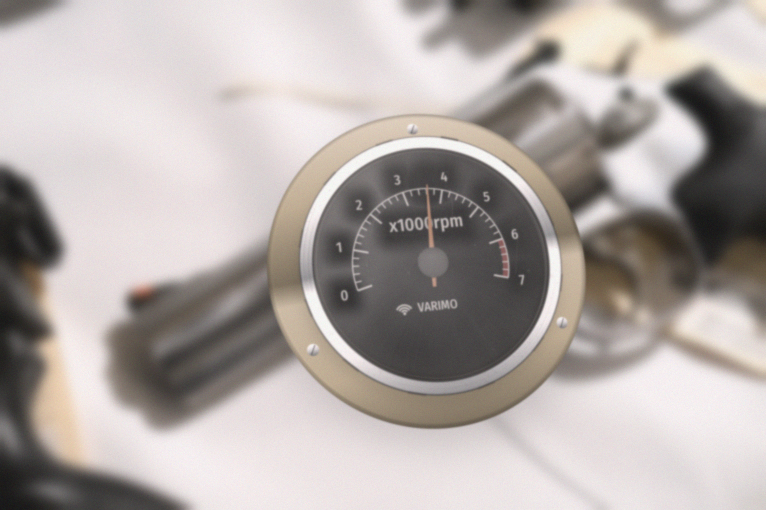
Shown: value=3600 unit=rpm
